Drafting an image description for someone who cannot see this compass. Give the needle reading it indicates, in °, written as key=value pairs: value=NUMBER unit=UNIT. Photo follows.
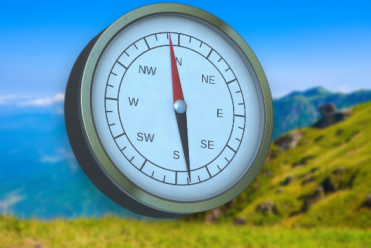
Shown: value=350 unit=°
